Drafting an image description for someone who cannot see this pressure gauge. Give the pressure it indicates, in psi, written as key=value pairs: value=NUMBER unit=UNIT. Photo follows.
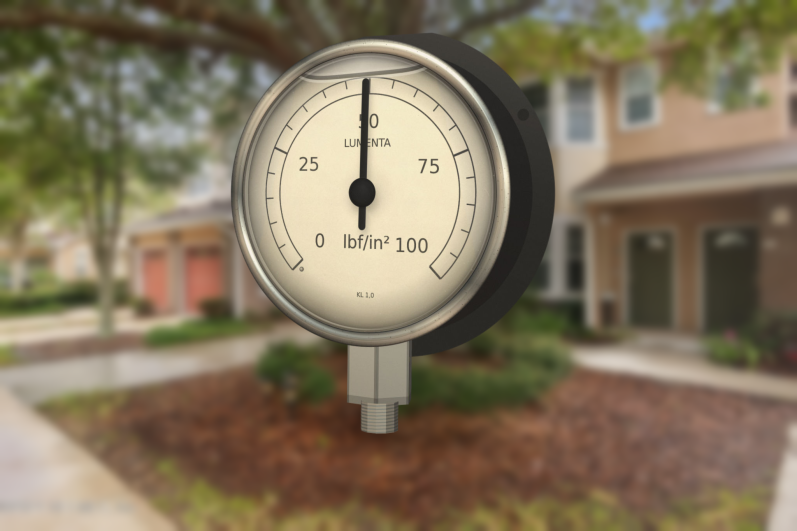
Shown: value=50 unit=psi
